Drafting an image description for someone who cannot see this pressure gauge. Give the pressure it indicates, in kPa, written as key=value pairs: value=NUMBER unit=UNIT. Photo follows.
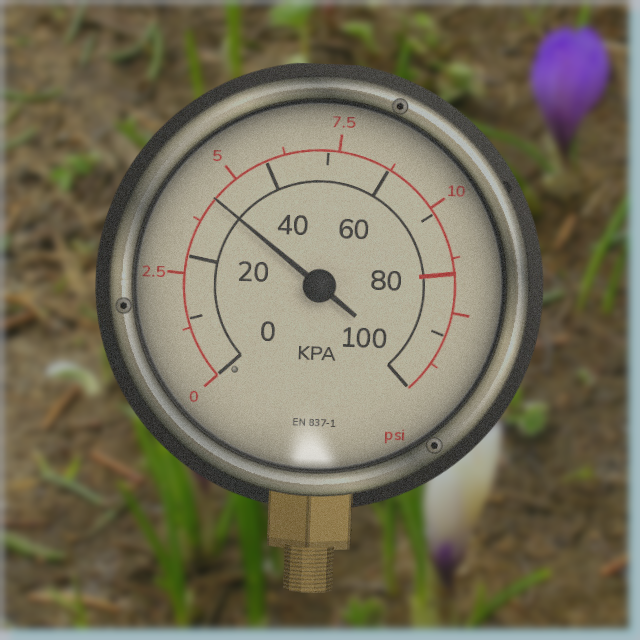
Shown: value=30 unit=kPa
